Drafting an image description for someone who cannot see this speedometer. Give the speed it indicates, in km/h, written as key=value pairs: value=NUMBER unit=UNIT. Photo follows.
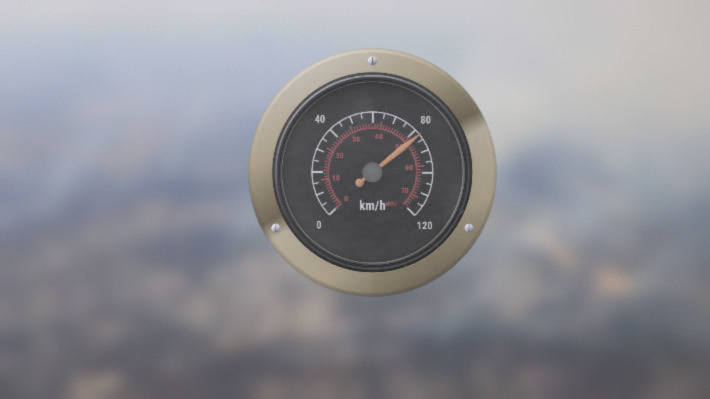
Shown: value=82.5 unit=km/h
